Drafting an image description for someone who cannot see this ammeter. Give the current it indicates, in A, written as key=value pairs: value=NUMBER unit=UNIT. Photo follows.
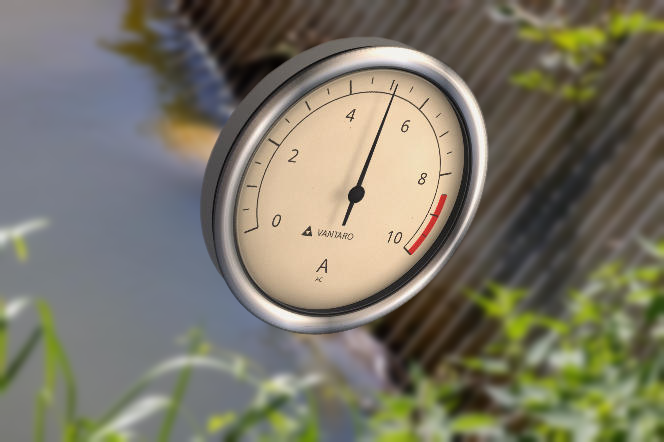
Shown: value=5 unit=A
